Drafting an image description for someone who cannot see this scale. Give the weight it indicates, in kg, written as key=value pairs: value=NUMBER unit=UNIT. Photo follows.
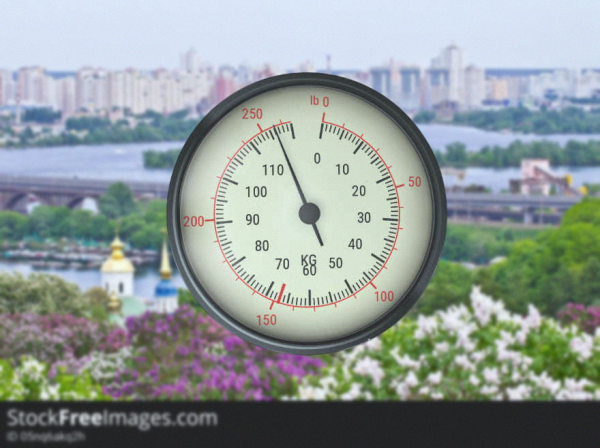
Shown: value=116 unit=kg
